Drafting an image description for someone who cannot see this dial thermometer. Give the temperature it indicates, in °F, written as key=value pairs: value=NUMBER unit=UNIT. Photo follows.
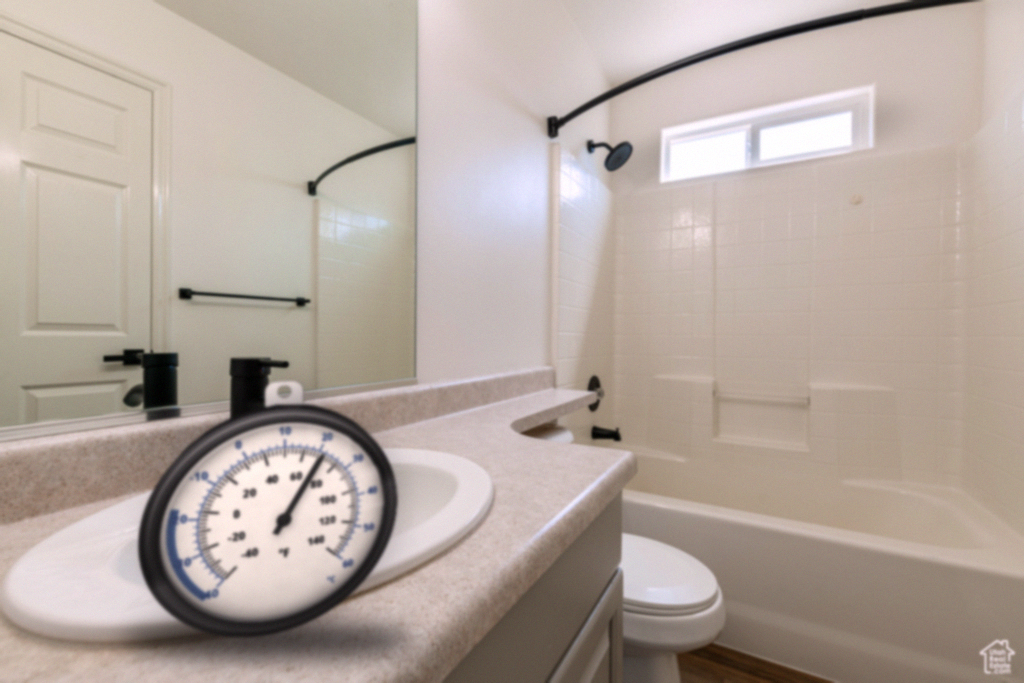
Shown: value=70 unit=°F
